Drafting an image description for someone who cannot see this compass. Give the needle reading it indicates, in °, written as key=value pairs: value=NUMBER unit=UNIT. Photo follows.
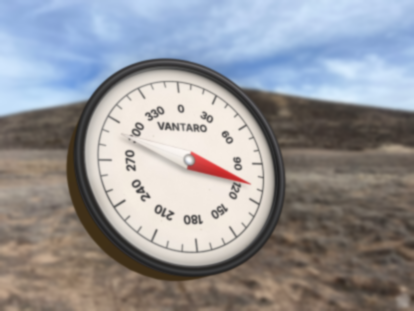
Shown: value=110 unit=°
